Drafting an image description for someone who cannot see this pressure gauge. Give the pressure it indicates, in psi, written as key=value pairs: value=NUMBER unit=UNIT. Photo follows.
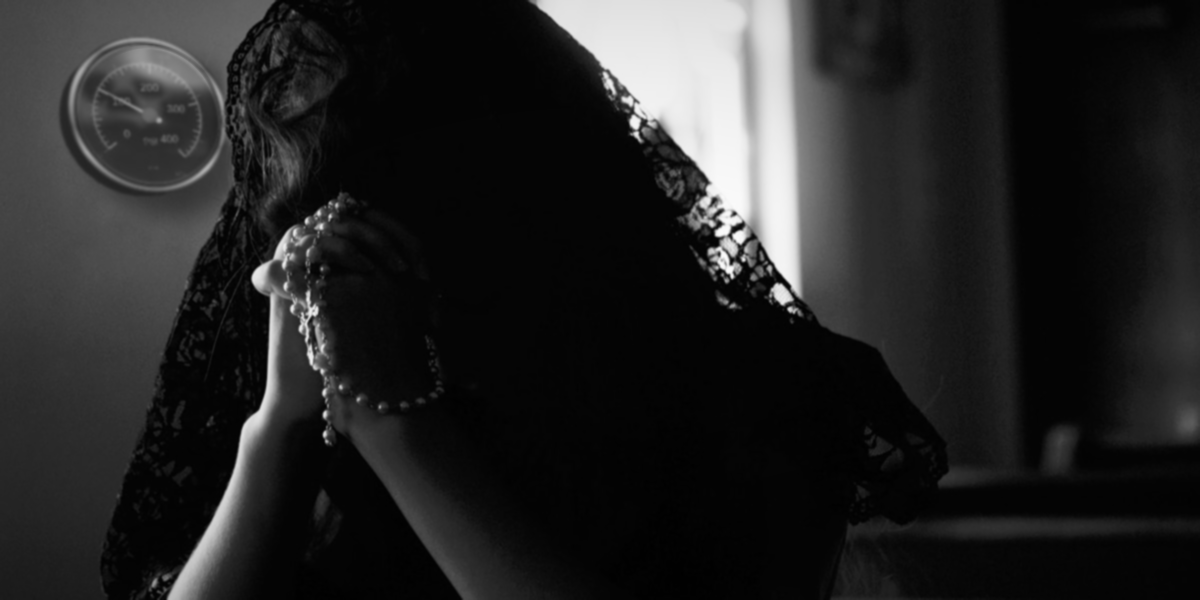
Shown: value=100 unit=psi
